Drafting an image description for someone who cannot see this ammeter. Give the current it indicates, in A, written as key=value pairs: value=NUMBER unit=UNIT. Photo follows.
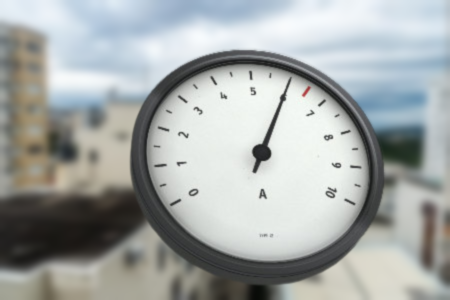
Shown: value=6 unit=A
